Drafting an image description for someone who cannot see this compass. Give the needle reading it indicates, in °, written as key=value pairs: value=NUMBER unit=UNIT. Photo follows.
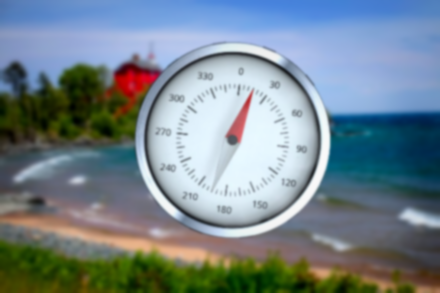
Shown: value=15 unit=°
